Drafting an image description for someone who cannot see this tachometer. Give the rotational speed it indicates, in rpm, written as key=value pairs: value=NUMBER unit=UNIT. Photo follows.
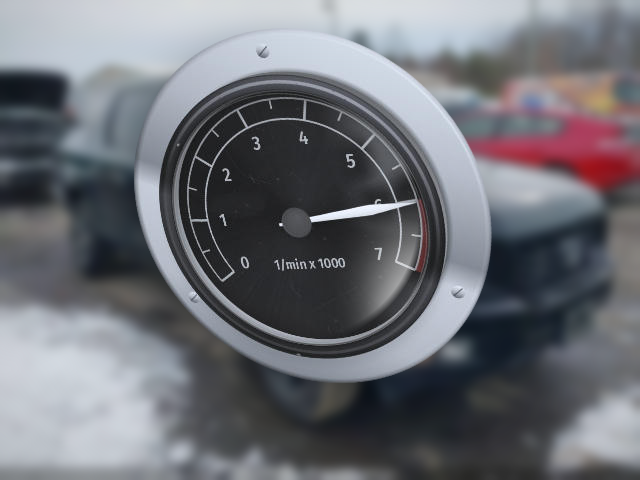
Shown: value=6000 unit=rpm
